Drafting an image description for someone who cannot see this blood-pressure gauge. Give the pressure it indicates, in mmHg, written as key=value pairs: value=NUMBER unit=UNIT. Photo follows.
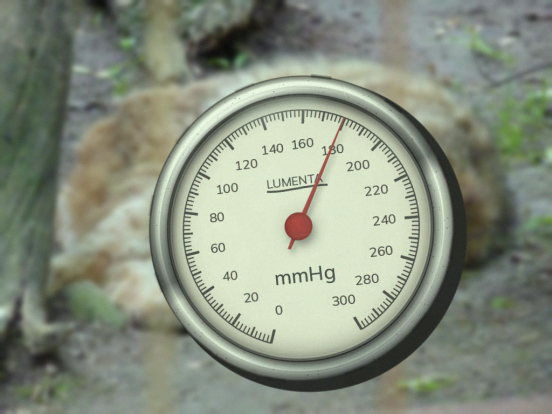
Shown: value=180 unit=mmHg
